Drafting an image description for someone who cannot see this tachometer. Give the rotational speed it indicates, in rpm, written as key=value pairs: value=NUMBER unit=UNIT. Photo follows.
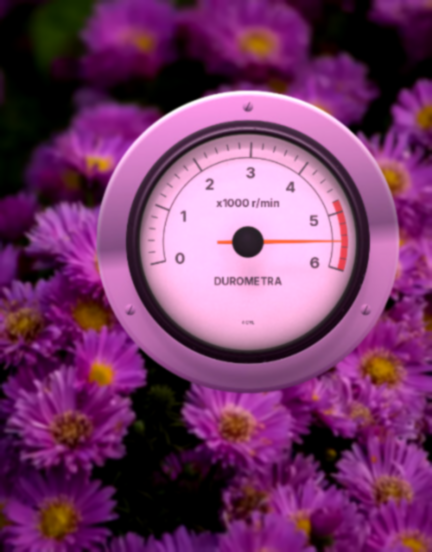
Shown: value=5500 unit=rpm
